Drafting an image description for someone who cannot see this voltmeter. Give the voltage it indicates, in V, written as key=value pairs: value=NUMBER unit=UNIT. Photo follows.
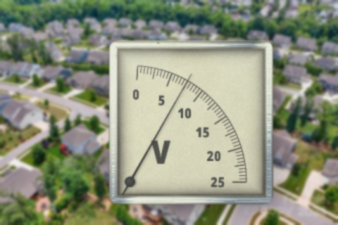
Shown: value=7.5 unit=V
